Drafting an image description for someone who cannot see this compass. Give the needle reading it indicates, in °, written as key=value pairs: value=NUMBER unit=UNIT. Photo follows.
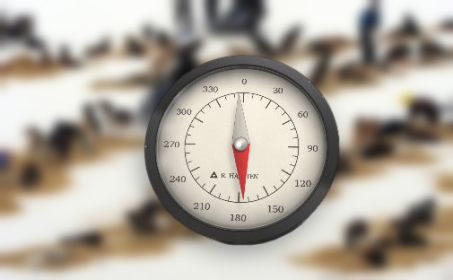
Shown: value=175 unit=°
